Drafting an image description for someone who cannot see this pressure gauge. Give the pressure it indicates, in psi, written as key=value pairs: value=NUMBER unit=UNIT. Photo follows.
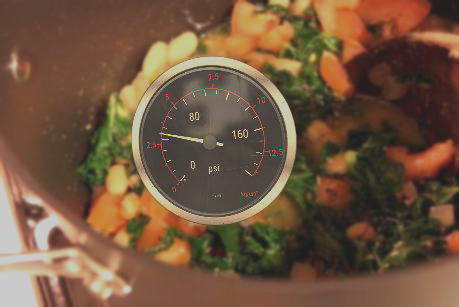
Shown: value=45 unit=psi
